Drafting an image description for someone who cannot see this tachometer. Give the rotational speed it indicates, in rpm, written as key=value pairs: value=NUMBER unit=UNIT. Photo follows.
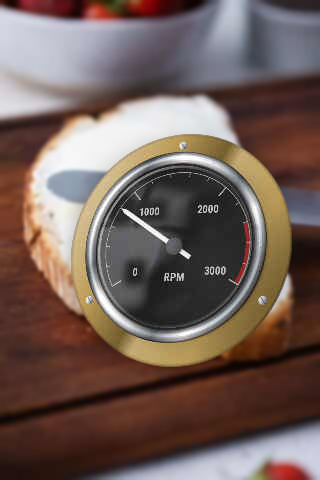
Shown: value=800 unit=rpm
